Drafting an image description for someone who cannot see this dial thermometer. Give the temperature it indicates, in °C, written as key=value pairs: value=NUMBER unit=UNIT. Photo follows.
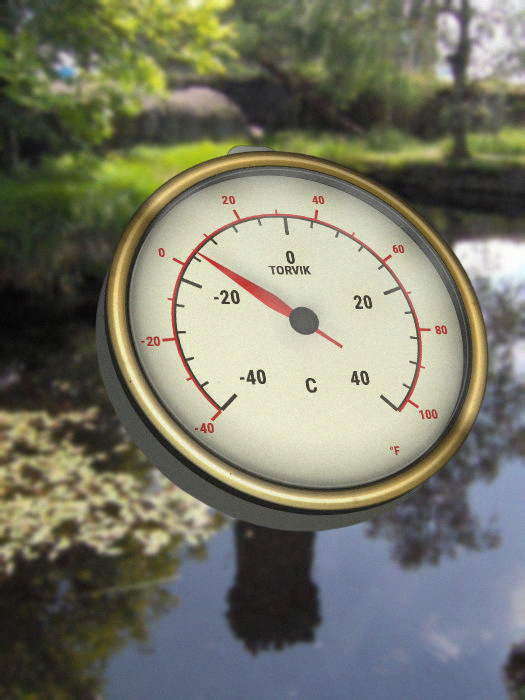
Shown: value=-16 unit=°C
